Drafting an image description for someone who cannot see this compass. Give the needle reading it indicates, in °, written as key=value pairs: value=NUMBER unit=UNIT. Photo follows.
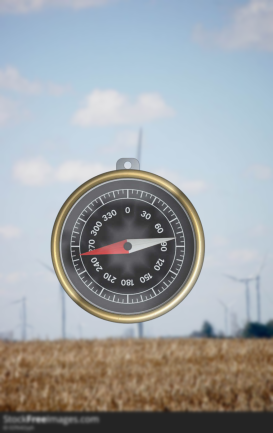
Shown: value=260 unit=°
